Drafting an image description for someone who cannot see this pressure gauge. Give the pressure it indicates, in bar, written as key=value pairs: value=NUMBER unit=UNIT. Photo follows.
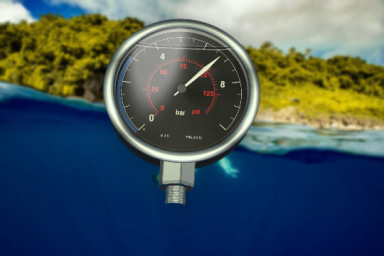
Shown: value=6.75 unit=bar
